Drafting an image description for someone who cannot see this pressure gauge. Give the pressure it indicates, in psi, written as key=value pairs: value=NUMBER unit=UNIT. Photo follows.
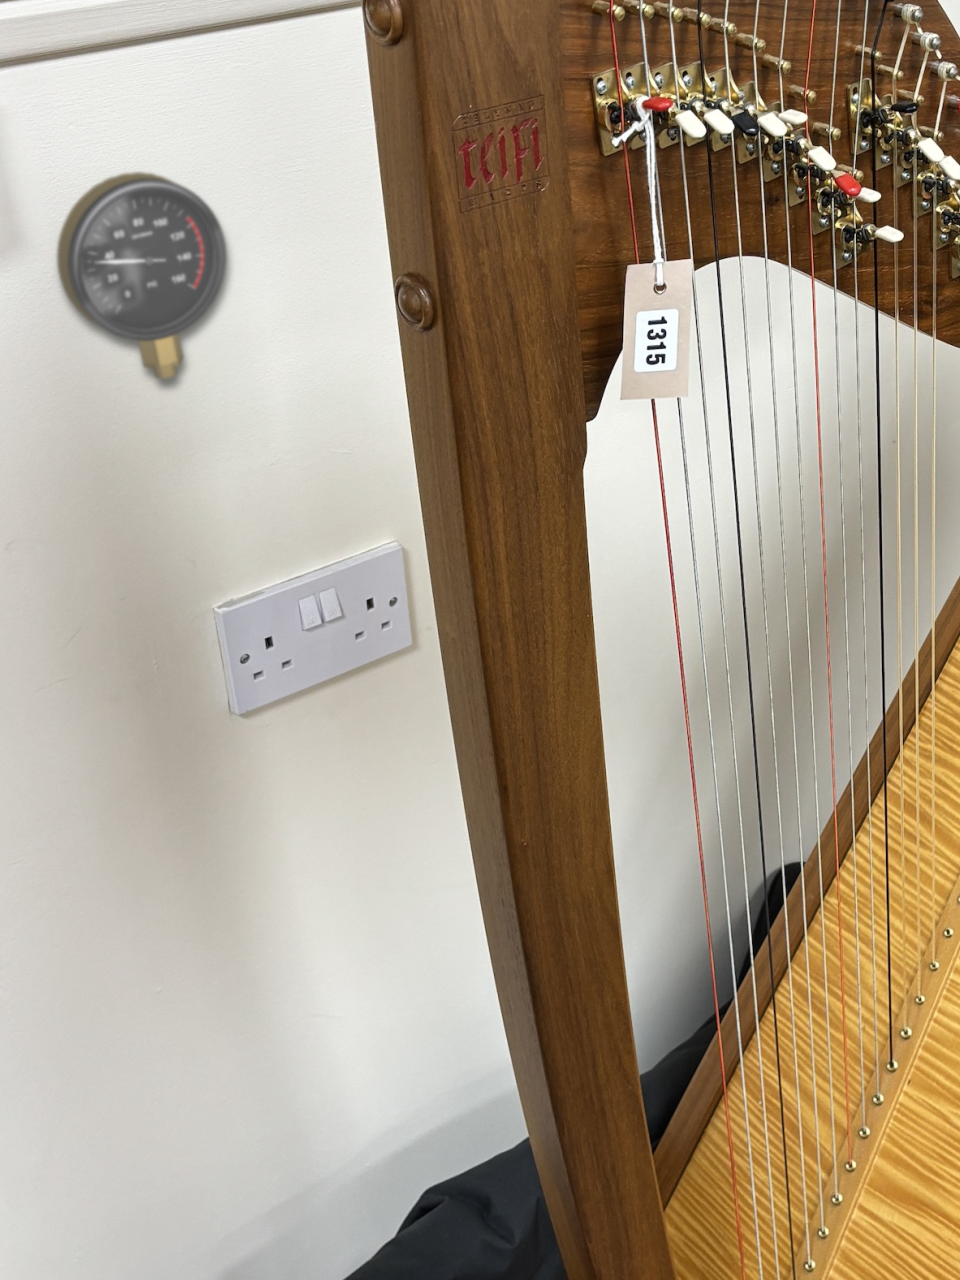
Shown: value=35 unit=psi
